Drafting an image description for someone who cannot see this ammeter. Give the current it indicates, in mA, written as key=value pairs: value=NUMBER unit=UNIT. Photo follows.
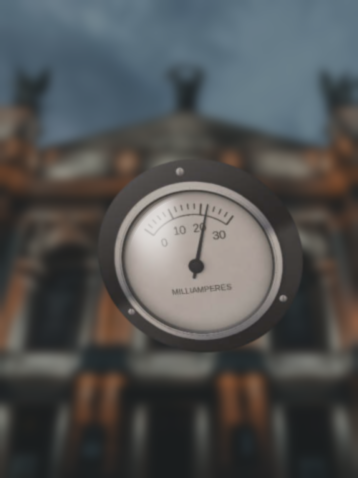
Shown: value=22 unit=mA
